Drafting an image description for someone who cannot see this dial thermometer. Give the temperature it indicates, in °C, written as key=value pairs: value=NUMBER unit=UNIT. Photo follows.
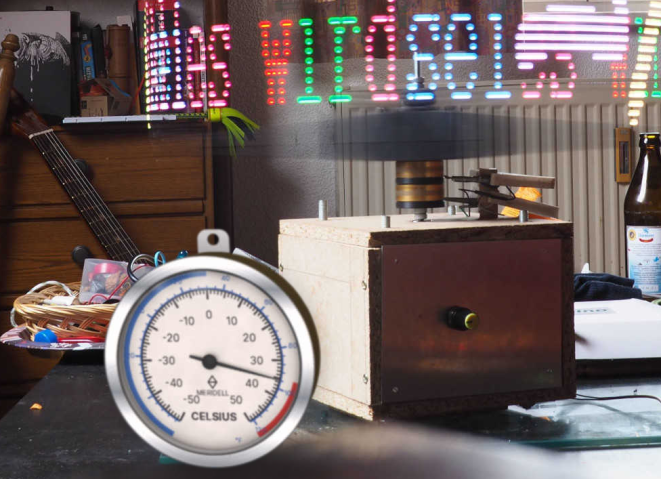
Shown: value=35 unit=°C
